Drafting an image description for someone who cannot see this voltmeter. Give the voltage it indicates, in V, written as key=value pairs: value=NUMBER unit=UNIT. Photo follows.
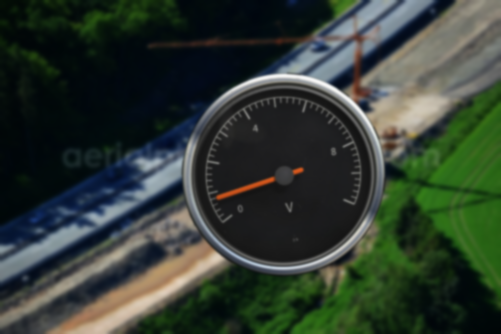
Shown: value=0.8 unit=V
